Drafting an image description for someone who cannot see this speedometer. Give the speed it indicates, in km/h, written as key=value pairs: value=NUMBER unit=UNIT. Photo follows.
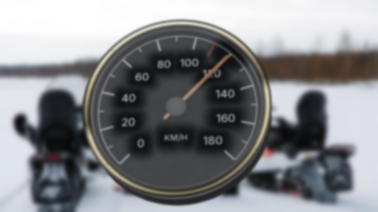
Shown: value=120 unit=km/h
